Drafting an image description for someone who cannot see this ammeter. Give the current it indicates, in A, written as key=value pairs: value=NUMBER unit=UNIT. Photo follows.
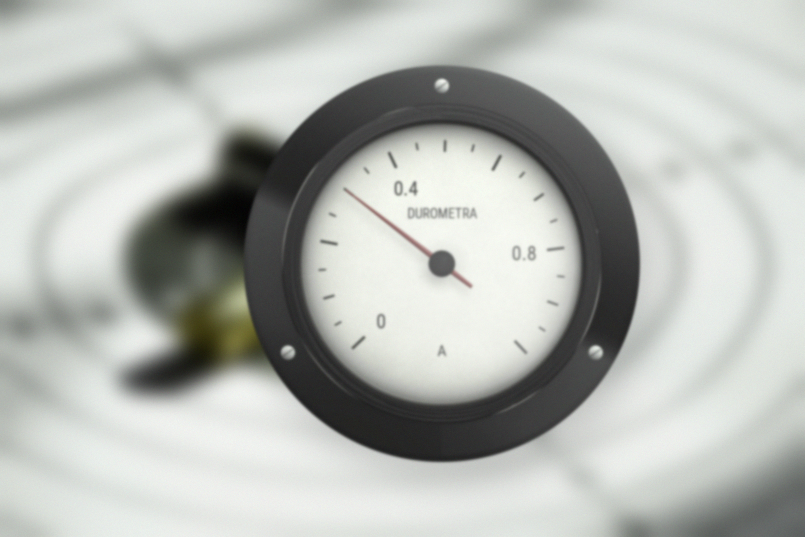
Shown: value=0.3 unit=A
